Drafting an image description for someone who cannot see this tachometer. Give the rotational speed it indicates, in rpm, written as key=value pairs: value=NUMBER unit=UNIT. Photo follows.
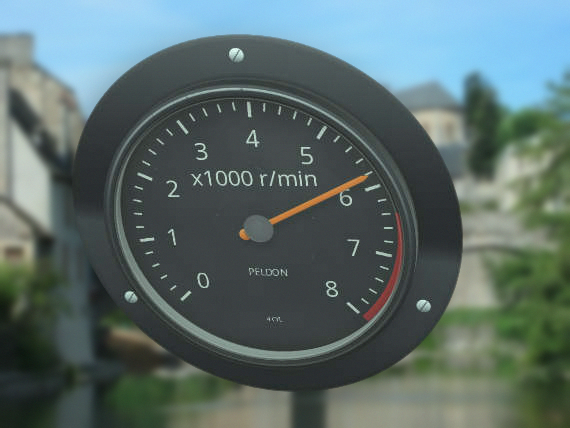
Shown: value=5800 unit=rpm
